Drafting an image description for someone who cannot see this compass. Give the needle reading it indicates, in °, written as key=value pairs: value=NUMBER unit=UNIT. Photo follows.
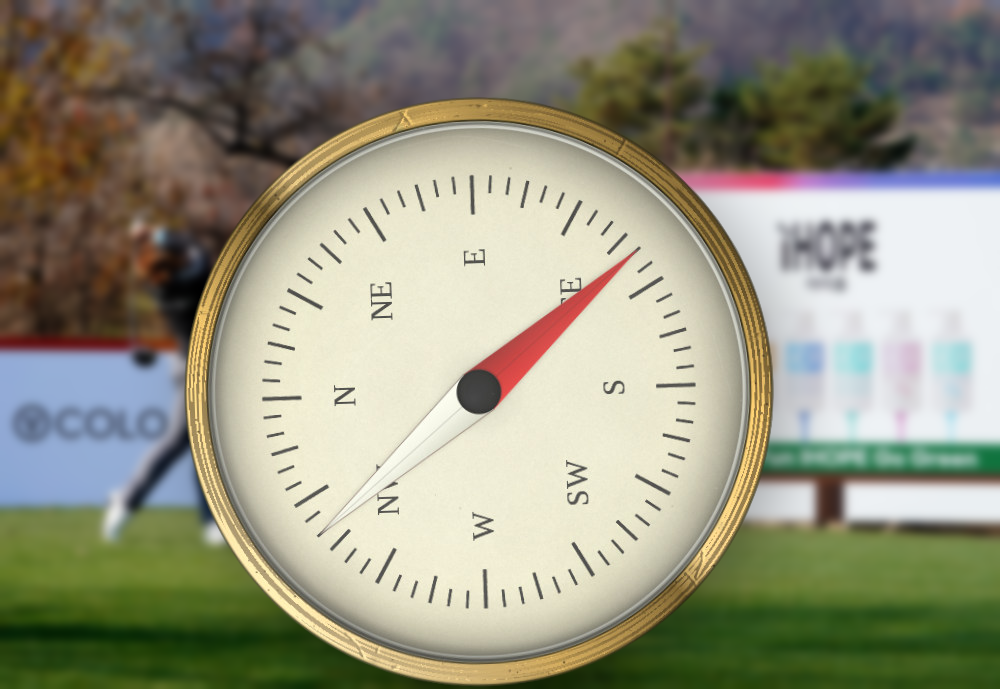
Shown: value=140 unit=°
